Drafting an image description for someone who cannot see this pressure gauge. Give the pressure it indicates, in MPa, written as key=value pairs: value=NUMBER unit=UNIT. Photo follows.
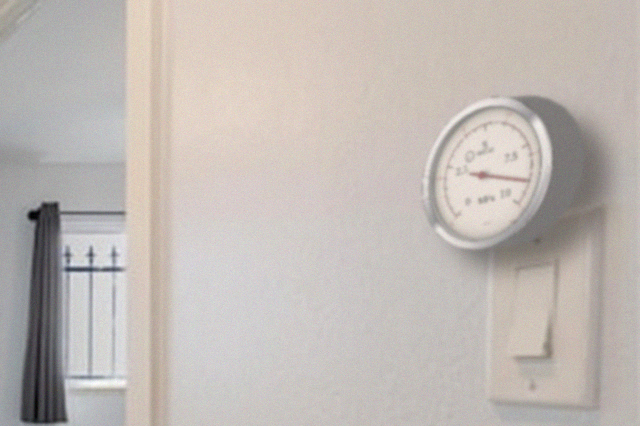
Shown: value=9 unit=MPa
